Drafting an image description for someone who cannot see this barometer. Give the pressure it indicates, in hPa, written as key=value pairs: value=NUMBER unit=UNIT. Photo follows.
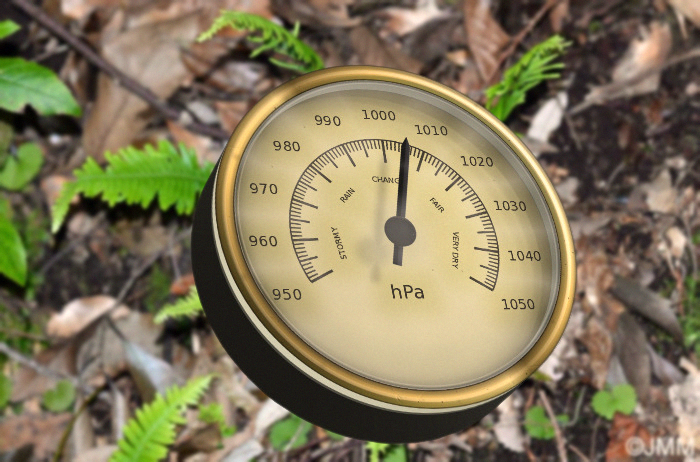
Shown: value=1005 unit=hPa
